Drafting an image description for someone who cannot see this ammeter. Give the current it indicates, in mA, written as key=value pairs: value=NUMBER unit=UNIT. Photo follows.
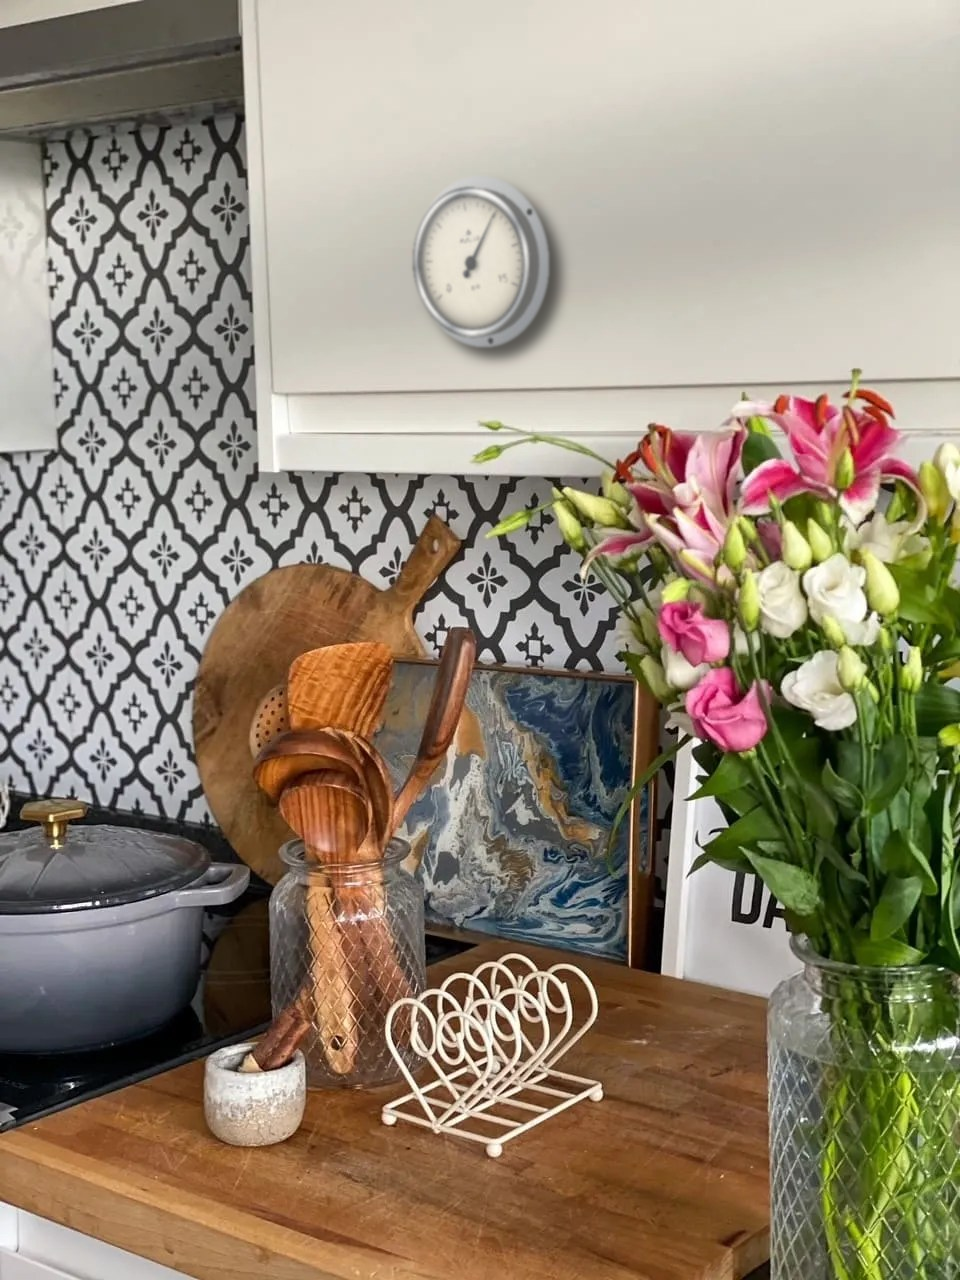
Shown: value=10 unit=mA
